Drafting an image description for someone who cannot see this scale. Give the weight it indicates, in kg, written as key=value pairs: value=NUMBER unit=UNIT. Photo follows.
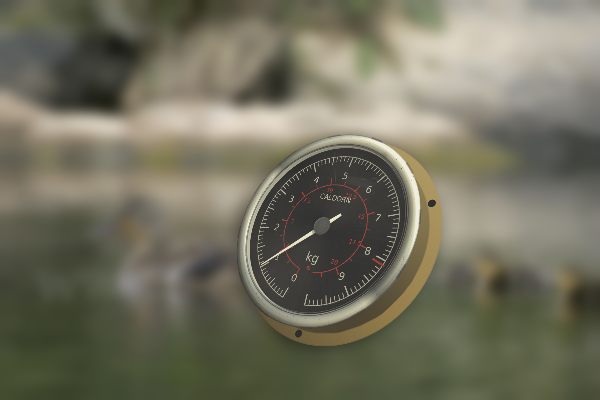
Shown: value=1 unit=kg
